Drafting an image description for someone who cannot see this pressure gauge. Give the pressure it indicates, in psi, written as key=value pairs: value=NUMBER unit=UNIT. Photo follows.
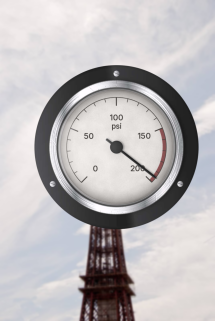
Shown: value=195 unit=psi
